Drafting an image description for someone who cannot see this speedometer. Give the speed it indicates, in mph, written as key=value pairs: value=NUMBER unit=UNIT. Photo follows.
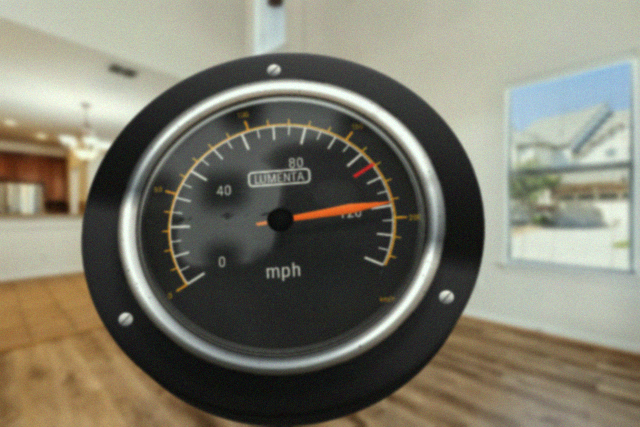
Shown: value=120 unit=mph
